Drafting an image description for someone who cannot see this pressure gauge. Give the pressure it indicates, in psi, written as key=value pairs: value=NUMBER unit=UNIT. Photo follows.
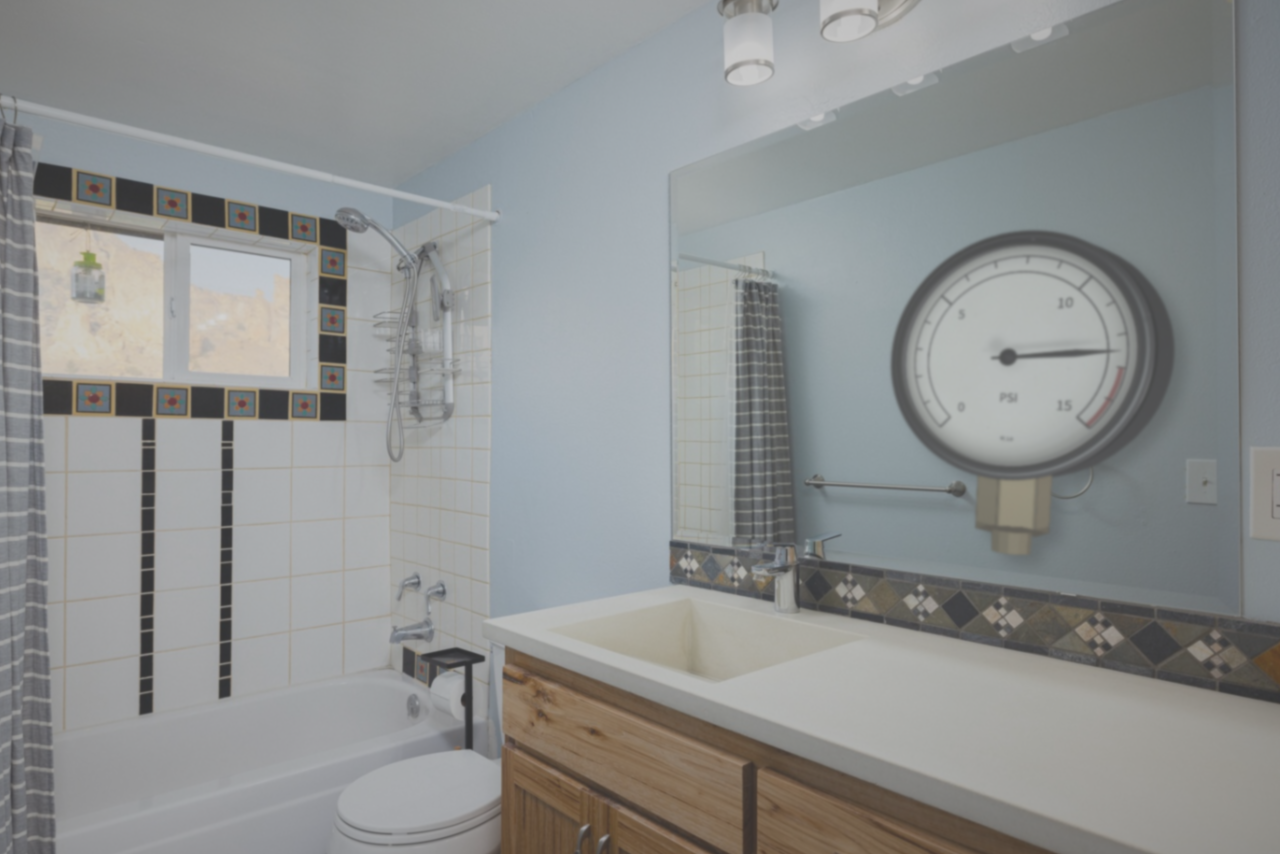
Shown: value=12.5 unit=psi
